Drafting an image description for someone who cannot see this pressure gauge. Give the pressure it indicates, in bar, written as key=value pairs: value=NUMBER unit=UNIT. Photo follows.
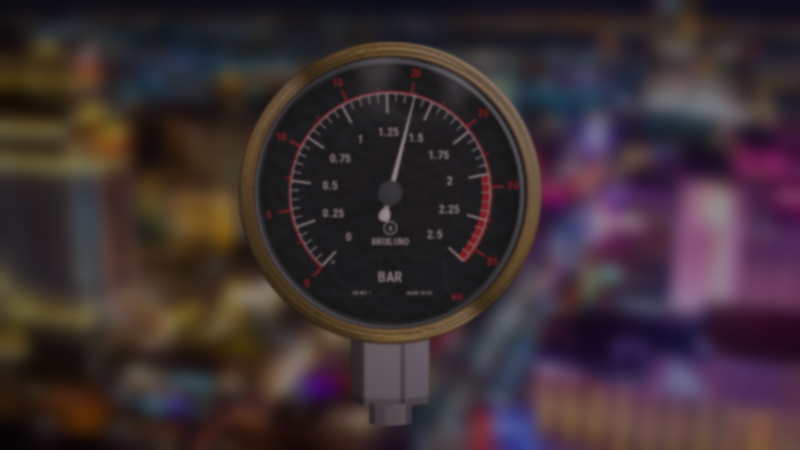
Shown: value=1.4 unit=bar
